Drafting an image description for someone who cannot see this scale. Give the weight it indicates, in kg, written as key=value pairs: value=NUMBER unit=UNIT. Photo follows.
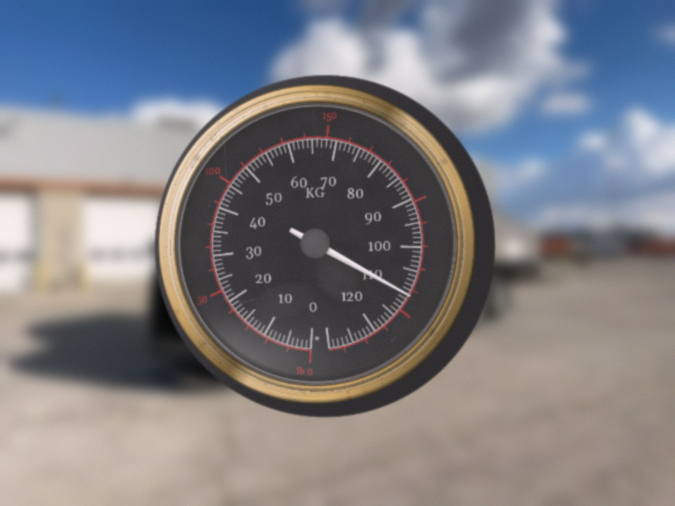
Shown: value=110 unit=kg
